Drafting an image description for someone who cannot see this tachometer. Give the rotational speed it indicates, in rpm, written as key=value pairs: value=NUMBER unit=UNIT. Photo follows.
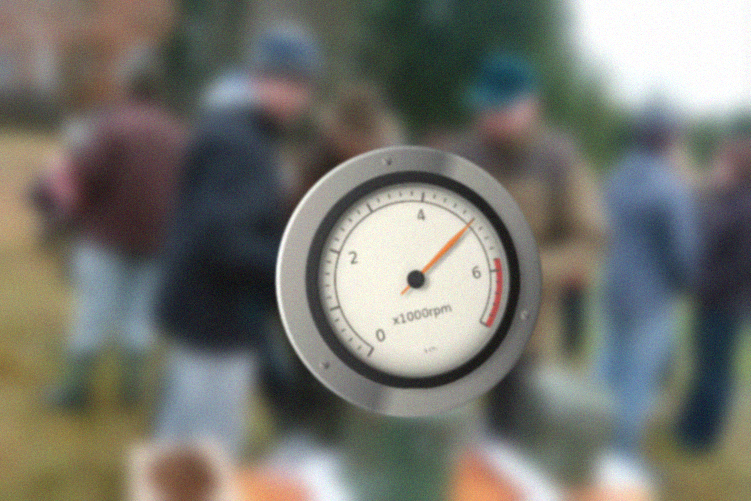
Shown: value=5000 unit=rpm
